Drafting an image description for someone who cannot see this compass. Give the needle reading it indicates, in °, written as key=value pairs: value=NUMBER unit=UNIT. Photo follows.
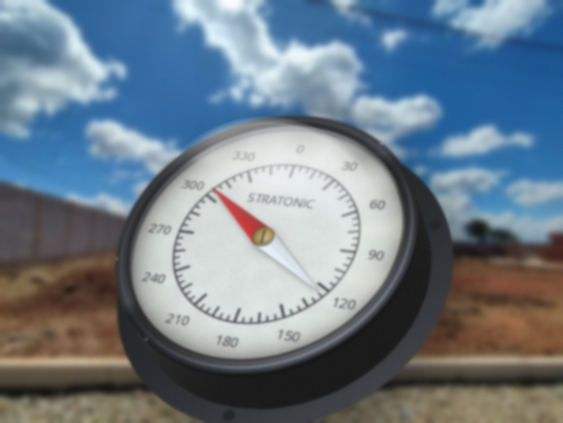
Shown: value=305 unit=°
